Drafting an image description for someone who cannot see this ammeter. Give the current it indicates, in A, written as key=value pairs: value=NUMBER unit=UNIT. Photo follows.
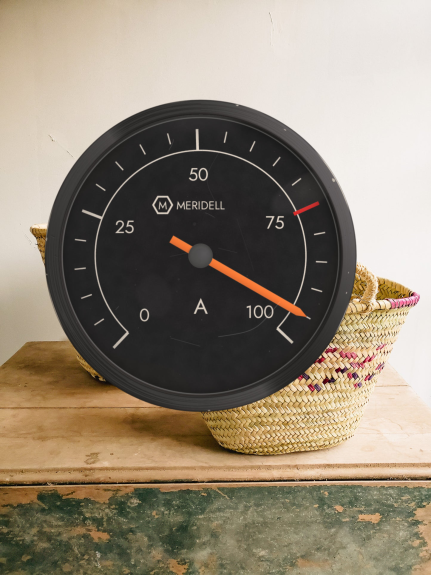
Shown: value=95 unit=A
